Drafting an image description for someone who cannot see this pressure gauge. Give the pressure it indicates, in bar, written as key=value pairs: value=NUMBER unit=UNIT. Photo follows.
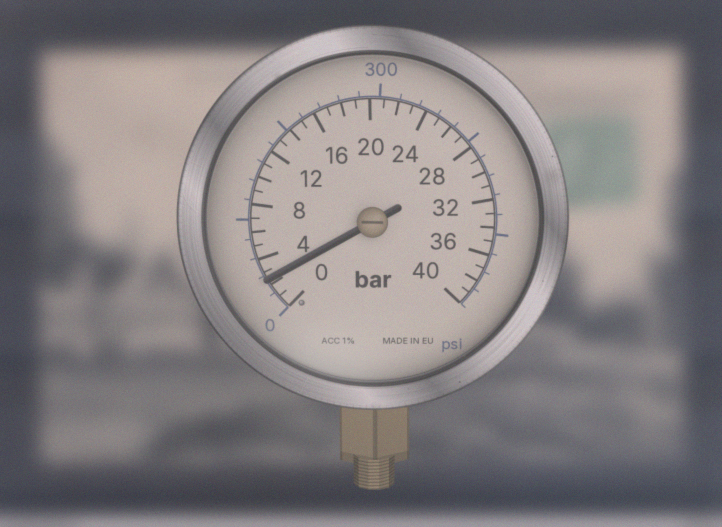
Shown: value=2.5 unit=bar
